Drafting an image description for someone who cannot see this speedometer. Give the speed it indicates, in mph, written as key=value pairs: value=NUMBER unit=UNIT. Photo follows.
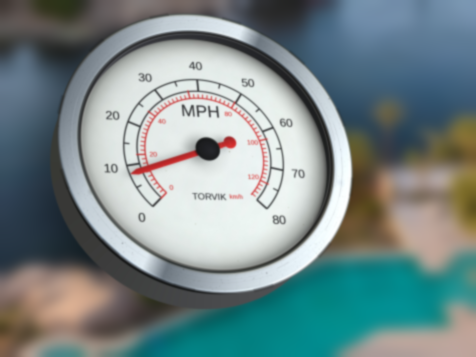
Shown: value=7.5 unit=mph
